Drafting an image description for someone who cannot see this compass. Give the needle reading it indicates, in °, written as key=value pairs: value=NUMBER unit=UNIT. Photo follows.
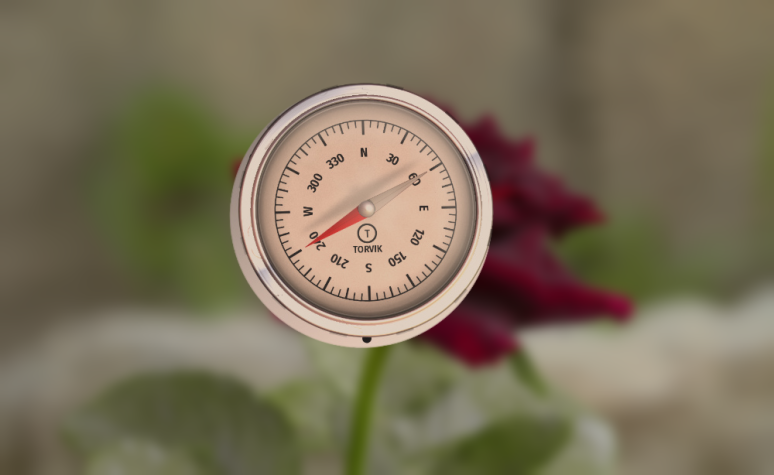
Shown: value=240 unit=°
